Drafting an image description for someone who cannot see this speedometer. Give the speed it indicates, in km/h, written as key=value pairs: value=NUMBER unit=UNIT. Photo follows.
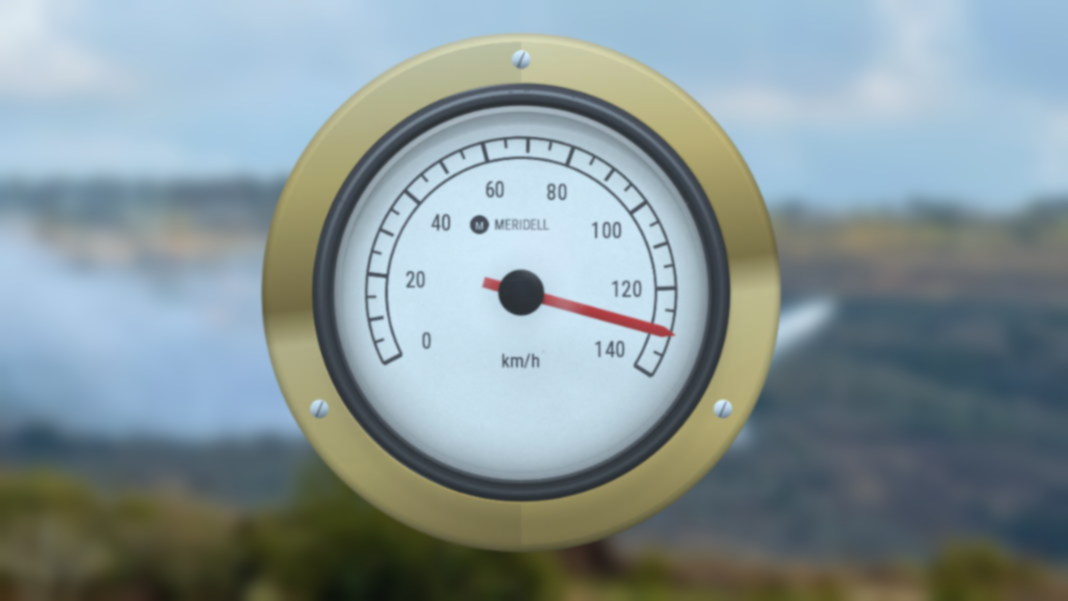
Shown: value=130 unit=km/h
